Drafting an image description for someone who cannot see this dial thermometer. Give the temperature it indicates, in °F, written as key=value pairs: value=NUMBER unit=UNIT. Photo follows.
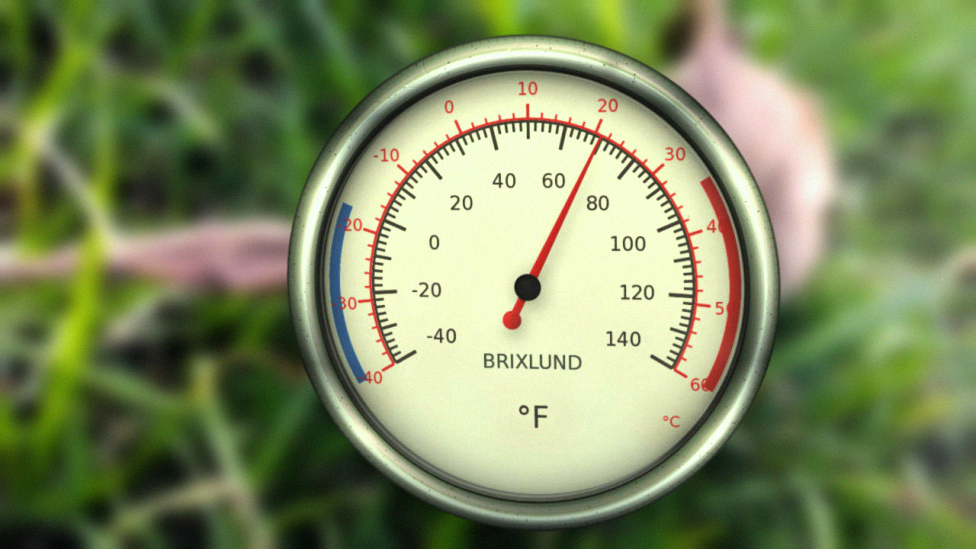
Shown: value=70 unit=°F
